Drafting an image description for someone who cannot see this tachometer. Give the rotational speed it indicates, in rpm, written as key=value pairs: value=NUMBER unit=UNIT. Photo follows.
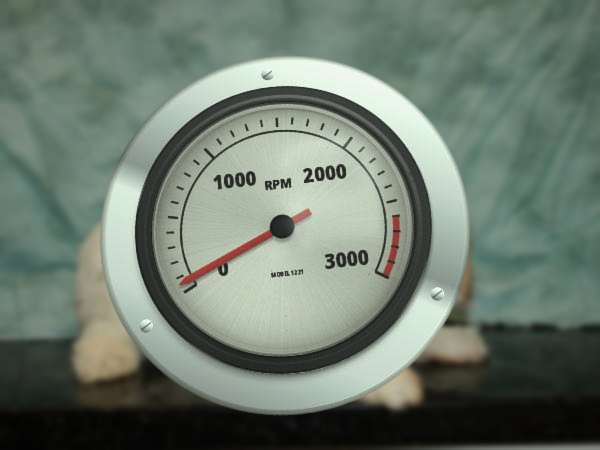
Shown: value=50 unit=rpm
